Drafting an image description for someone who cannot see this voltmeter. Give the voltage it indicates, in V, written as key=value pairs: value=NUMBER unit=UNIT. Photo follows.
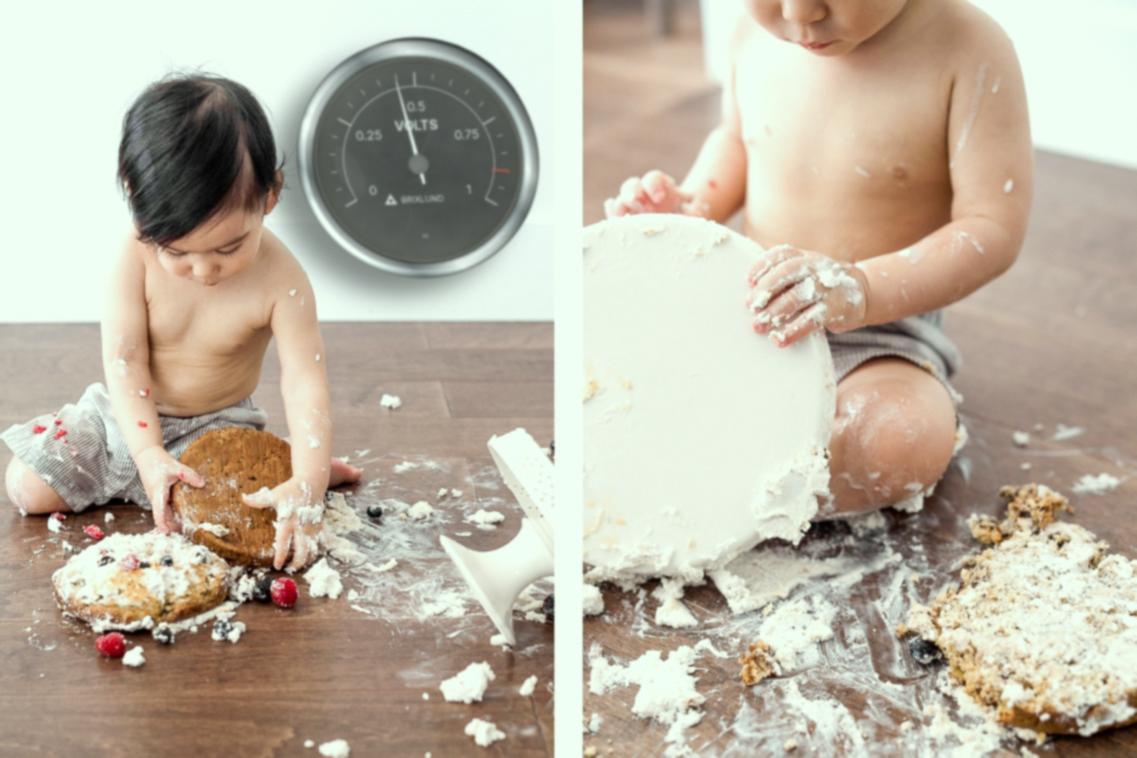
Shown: value=0.45 unit=V
